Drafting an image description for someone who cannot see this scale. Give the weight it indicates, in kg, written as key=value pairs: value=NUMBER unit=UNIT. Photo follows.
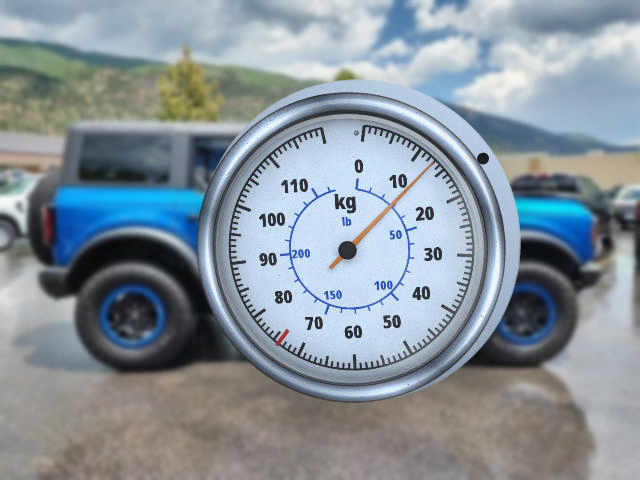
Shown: value=13 unit=kg
